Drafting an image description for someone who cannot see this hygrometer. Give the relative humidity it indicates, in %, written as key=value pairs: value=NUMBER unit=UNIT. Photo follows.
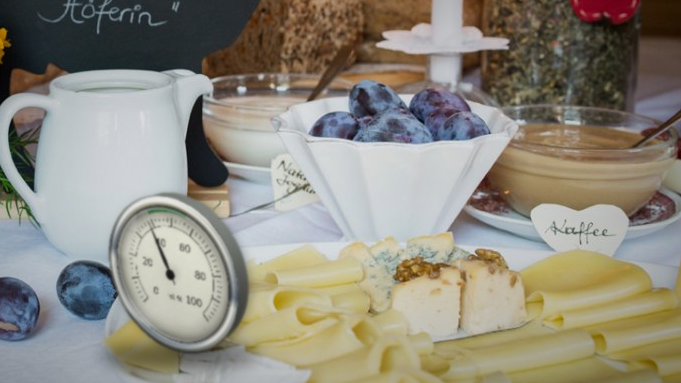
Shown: value=40 unit=%
